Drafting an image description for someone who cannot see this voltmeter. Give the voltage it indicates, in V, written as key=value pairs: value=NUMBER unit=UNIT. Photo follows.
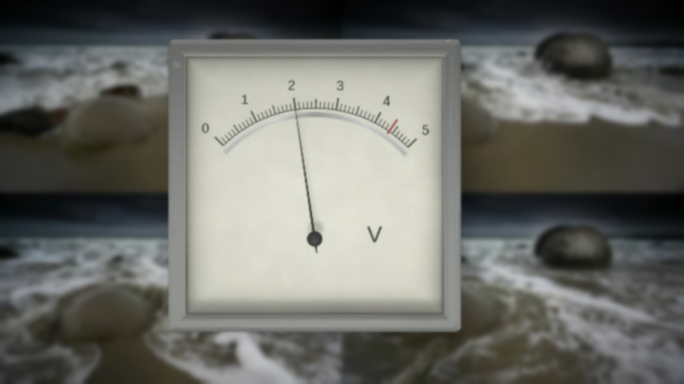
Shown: value=2 unit=V
